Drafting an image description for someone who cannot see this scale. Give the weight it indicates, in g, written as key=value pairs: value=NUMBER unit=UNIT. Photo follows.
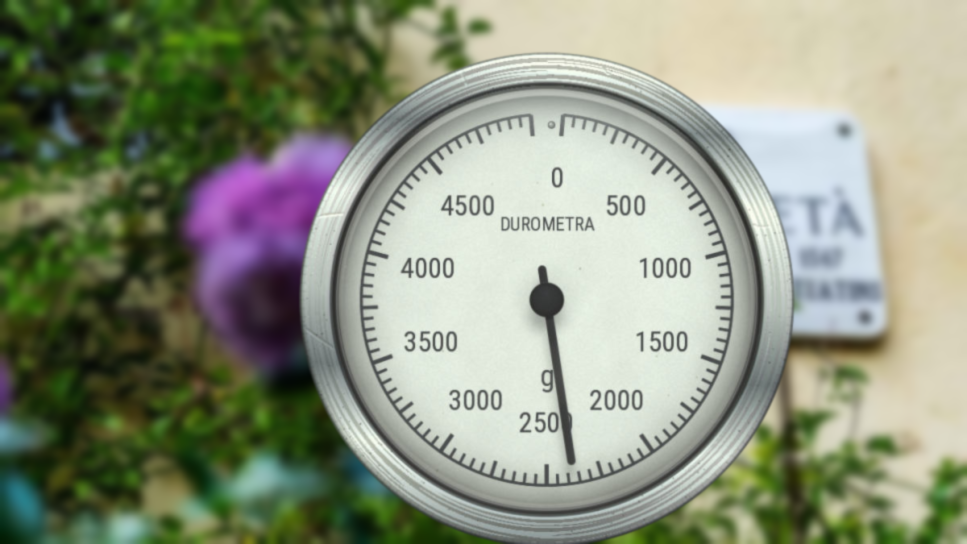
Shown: value=2375 unit=g
